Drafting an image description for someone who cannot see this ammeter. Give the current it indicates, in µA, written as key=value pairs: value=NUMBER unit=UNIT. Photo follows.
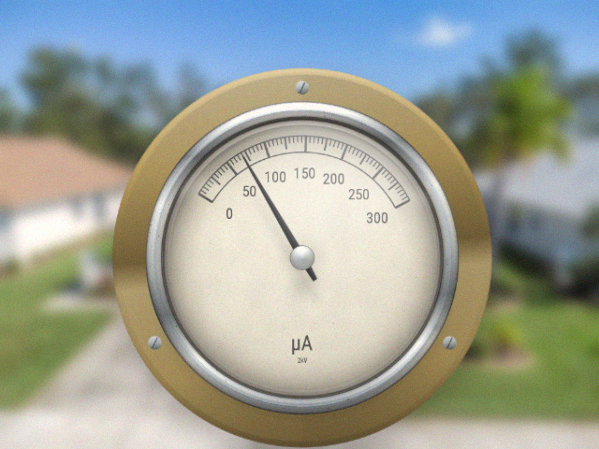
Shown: value=70 unit=µA
